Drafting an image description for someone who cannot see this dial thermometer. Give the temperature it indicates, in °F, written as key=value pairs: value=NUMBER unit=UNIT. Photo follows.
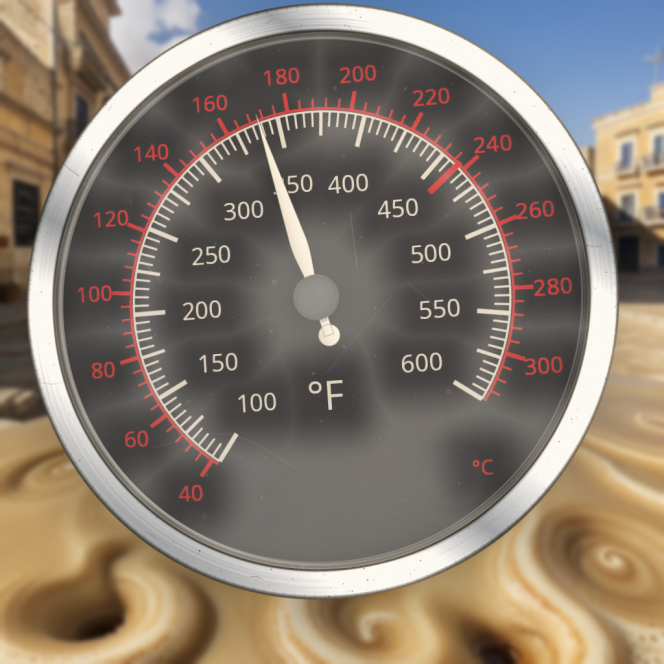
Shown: value=340 unit=°F
